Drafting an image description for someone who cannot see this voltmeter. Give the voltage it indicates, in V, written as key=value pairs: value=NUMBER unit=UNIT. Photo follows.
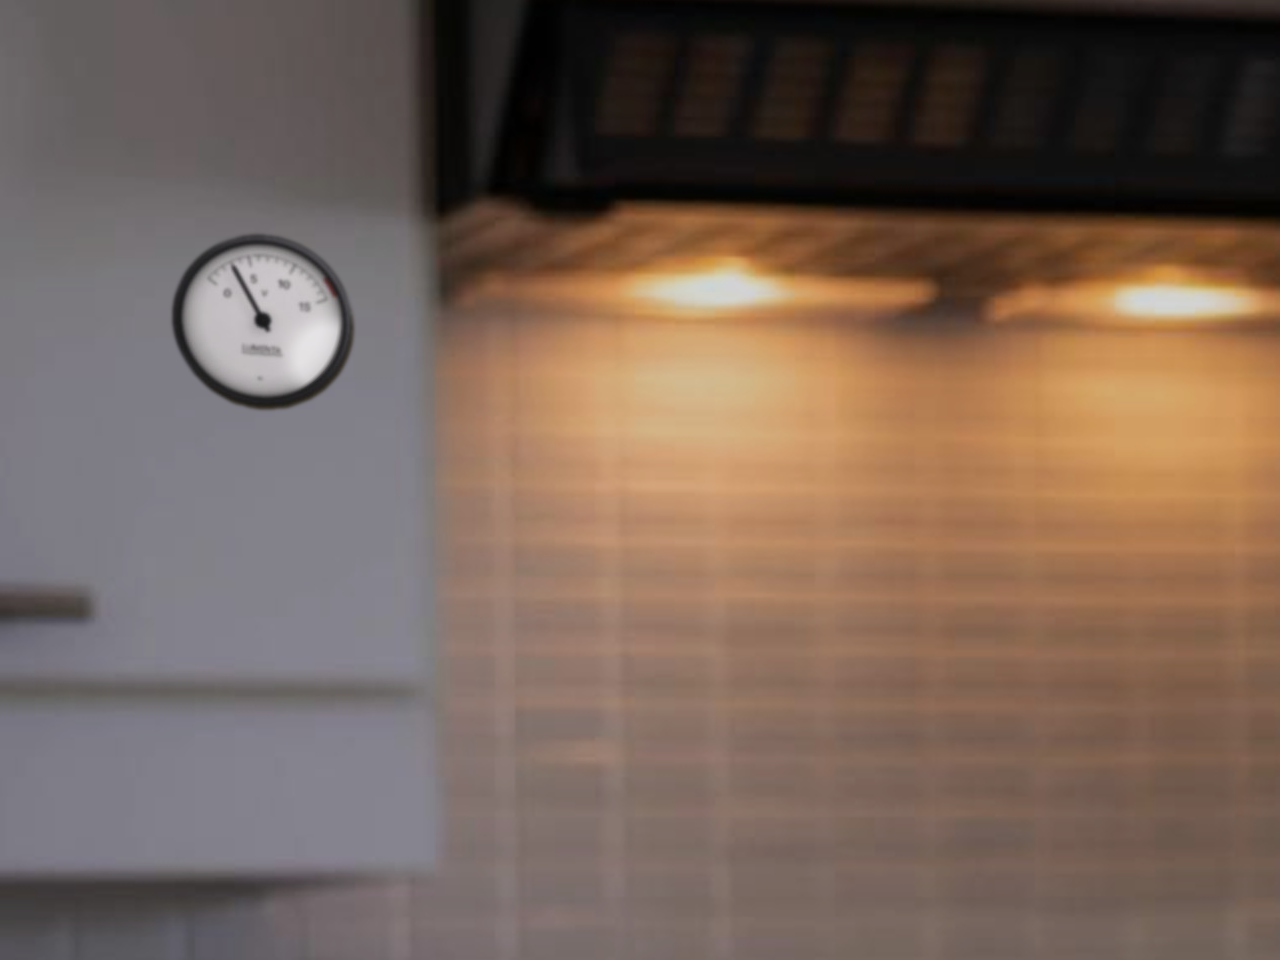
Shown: value=3 unit=V
